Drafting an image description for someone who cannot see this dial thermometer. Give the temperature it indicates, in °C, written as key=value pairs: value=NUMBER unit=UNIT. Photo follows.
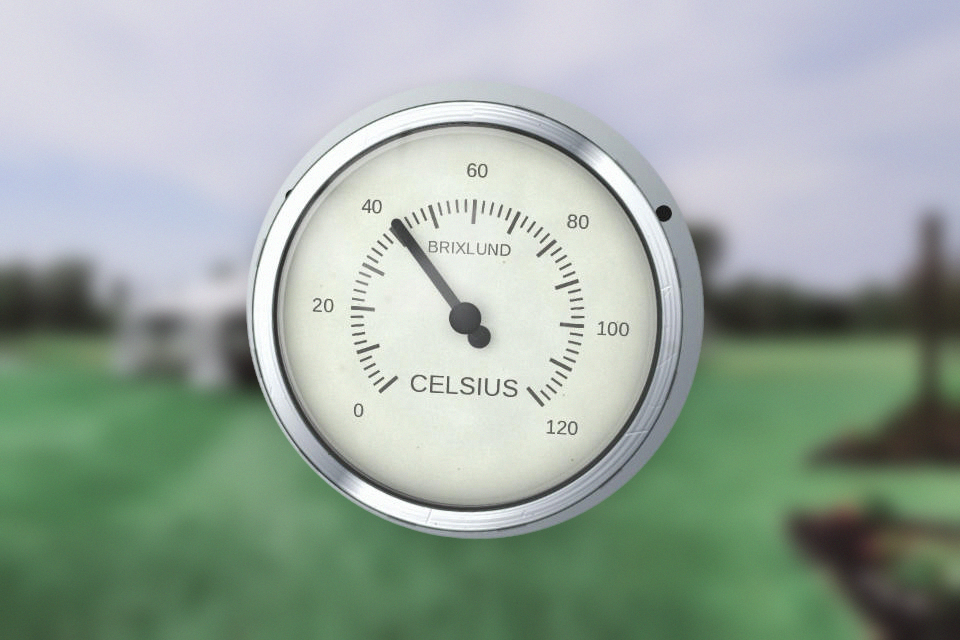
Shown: value=42 unit=°C
